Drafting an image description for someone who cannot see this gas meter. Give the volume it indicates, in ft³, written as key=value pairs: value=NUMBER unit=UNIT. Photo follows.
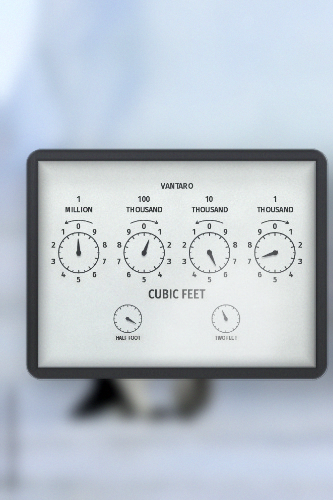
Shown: value=5700 unit=ft³
